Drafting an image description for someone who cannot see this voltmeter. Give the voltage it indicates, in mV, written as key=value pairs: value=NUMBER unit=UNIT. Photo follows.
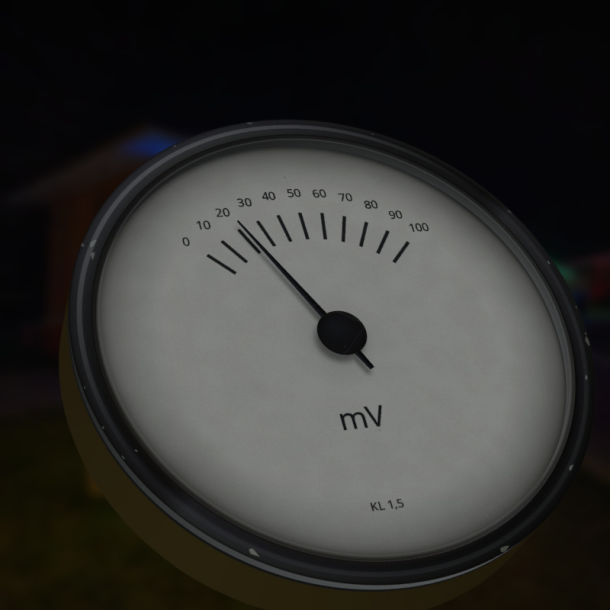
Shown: value=20 unit=mV
